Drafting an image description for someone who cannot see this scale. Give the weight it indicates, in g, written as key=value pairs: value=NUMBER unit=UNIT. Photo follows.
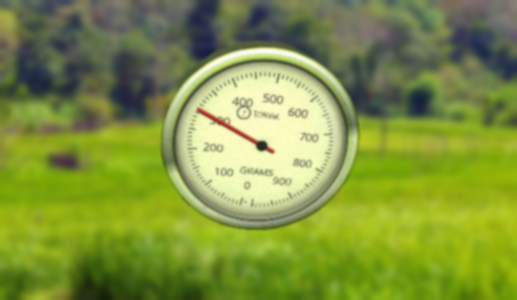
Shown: value=300 unit=g
